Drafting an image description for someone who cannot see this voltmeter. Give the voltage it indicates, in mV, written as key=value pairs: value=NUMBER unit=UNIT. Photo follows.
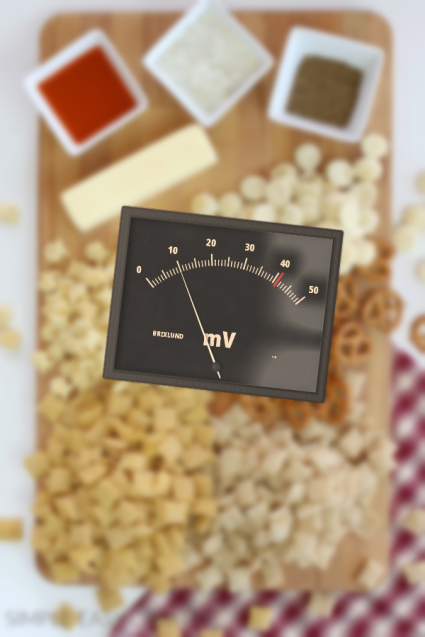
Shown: value=10 unit=mV
